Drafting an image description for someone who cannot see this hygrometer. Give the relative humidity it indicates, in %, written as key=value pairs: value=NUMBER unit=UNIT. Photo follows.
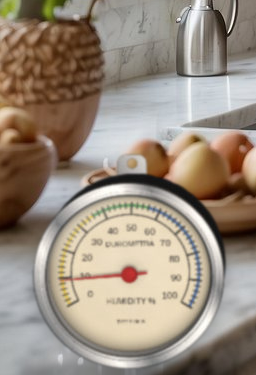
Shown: value=10 unit=%
